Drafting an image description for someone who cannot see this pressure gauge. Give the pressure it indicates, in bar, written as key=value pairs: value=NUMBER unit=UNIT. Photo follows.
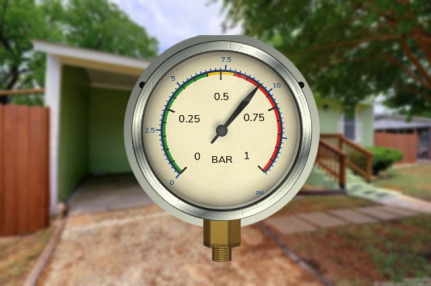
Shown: value=0.65 unit=bar
